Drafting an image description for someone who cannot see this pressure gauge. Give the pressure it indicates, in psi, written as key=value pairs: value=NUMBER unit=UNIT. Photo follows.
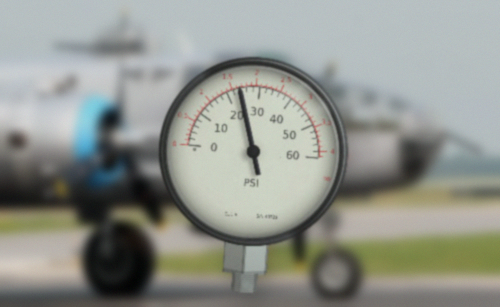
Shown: value=24 unit=psi
